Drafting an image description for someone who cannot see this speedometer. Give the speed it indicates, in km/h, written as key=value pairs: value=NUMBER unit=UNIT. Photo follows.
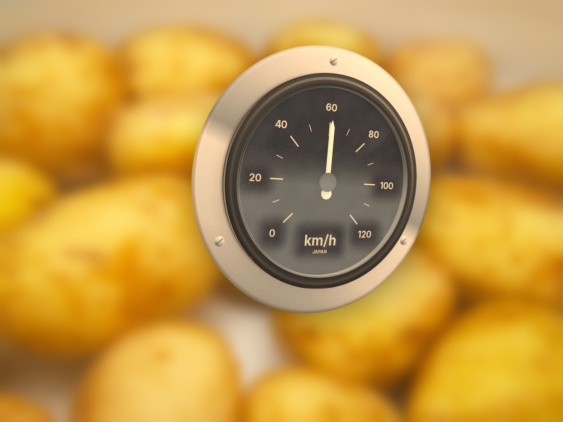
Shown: value=60 unit=km/h
